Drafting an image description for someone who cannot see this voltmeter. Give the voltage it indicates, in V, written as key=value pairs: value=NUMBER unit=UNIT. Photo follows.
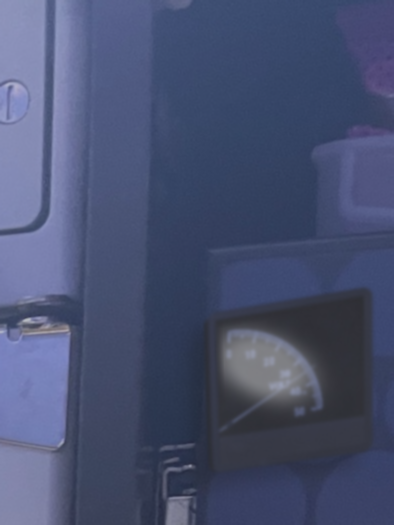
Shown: value=35 unit=V
